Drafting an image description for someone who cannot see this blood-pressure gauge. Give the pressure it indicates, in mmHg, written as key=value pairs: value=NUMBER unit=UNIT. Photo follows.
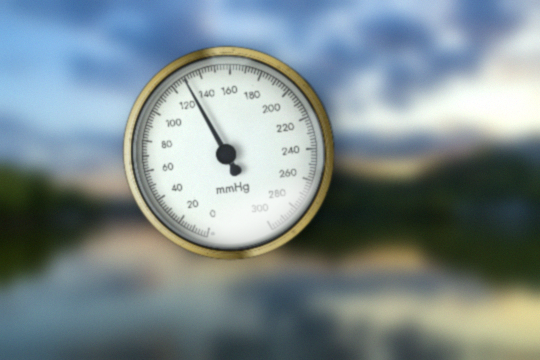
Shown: value=130 unit=mmHg
